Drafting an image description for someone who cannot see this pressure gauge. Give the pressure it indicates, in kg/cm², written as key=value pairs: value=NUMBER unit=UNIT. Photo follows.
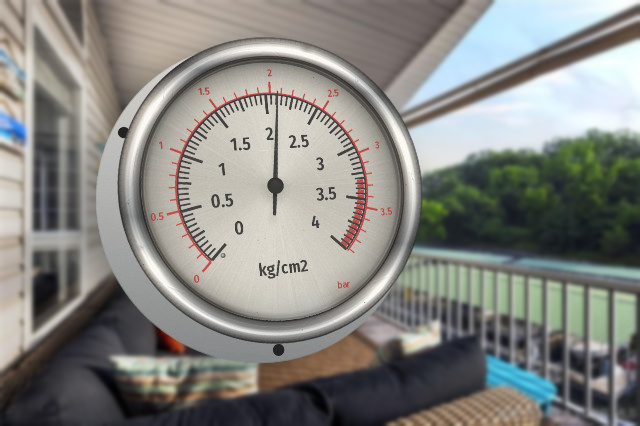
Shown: value=2.1 unit=kg/cm²
